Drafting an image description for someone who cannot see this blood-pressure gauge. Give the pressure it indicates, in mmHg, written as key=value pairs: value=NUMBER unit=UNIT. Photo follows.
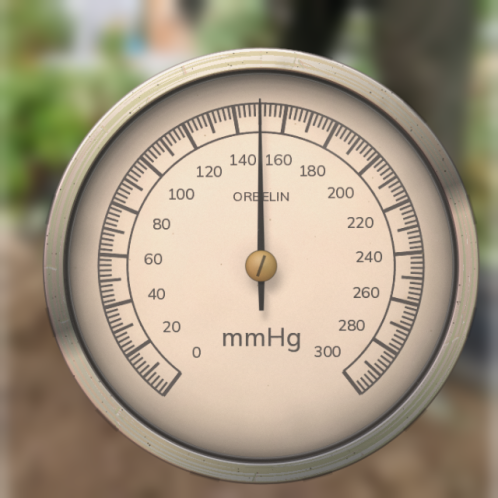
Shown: value=150 unit=mmHg
